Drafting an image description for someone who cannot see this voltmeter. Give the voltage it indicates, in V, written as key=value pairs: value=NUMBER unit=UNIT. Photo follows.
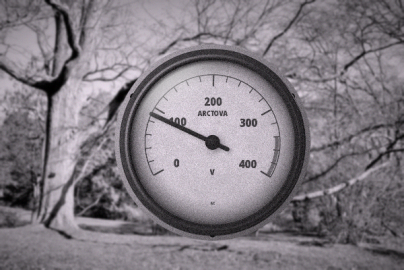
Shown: value=90 unit=V
